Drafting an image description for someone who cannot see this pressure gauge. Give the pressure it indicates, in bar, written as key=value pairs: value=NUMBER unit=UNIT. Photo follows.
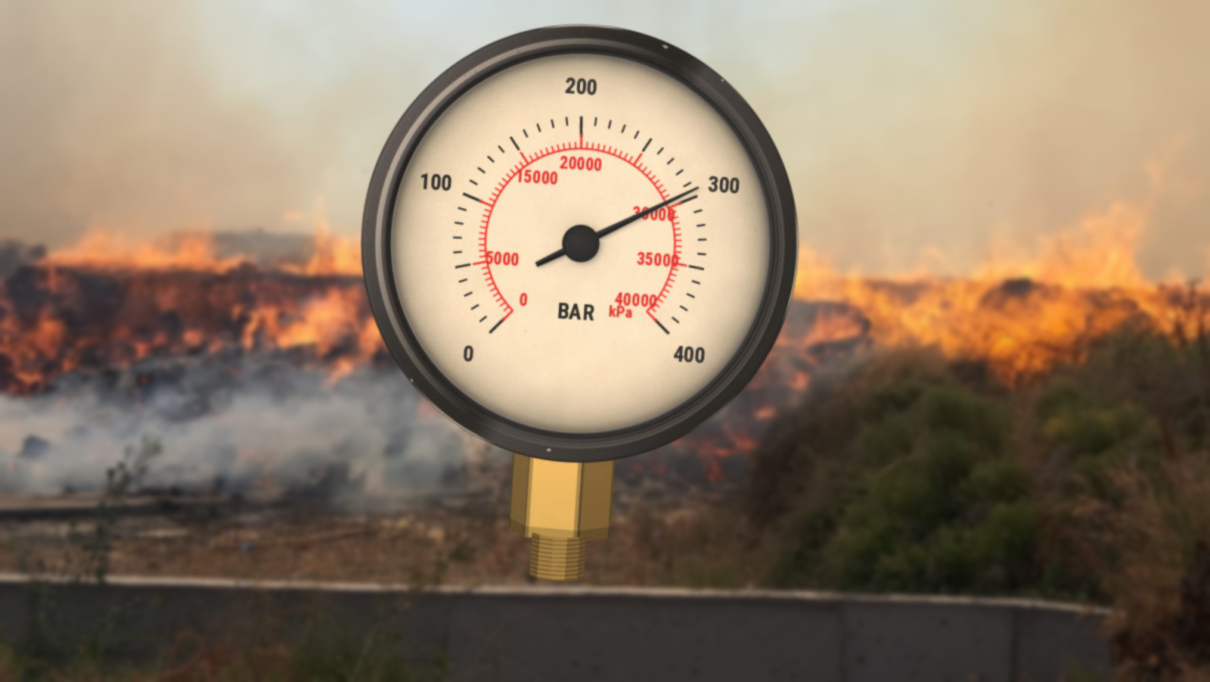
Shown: value=295 unit=bar
